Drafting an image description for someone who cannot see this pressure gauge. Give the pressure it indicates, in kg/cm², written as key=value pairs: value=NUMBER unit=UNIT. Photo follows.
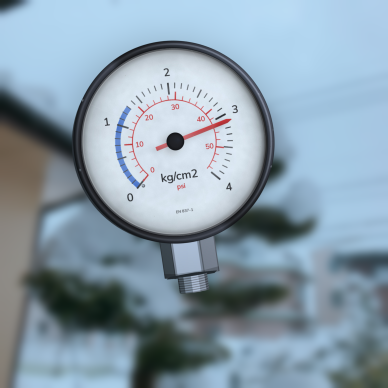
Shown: value=3.1 unit=kg/cm²
